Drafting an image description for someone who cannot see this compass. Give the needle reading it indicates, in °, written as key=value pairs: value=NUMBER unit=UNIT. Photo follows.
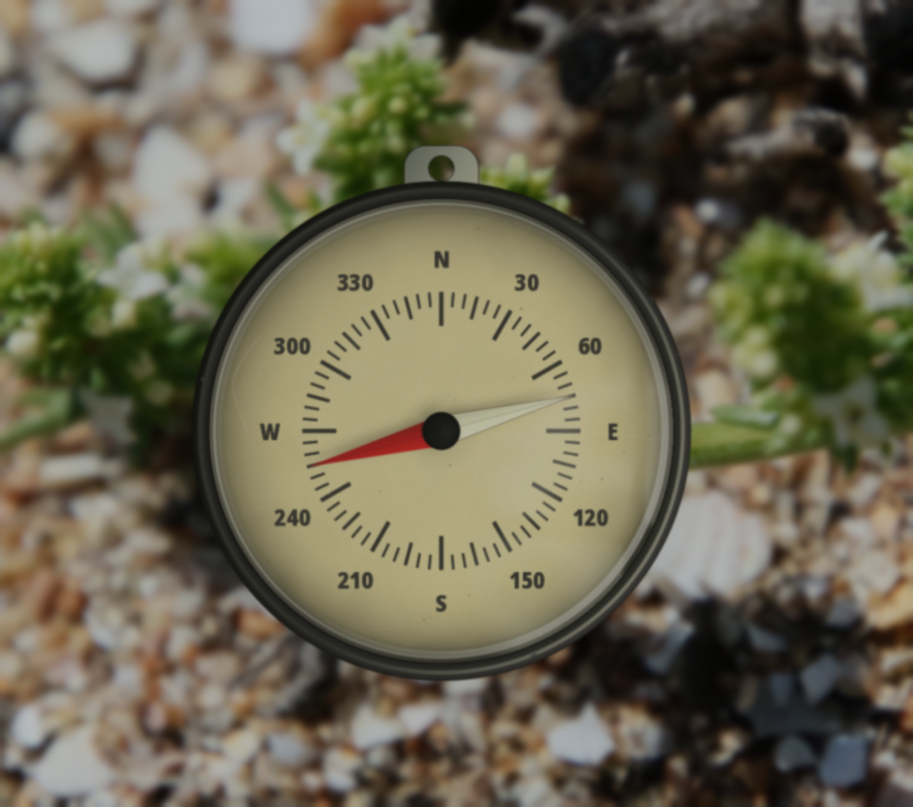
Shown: value=255 unit=°
